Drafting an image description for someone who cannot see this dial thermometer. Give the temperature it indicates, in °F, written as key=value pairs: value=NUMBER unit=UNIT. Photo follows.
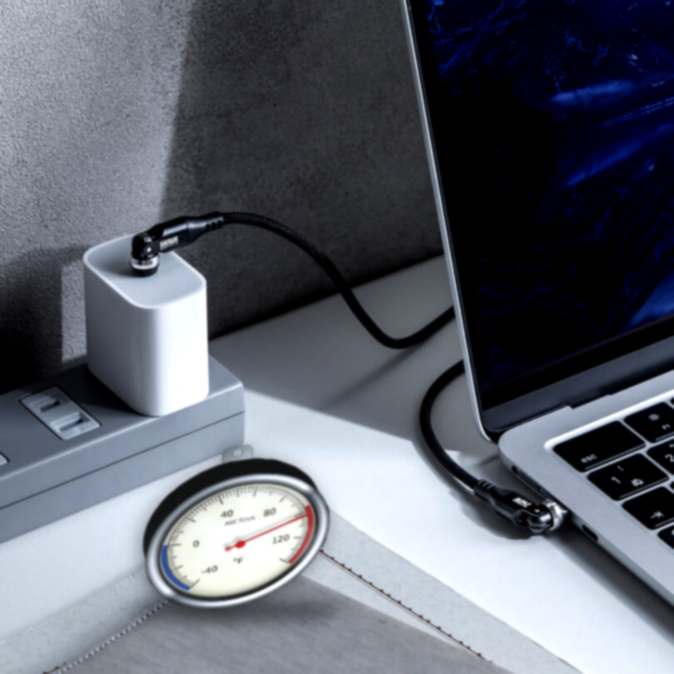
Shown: value=100 unit=°F
